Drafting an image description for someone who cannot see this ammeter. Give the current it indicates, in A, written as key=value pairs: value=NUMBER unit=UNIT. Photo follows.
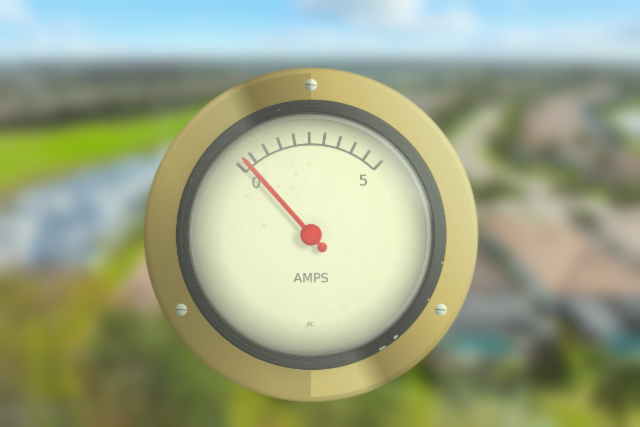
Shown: value=0.25 unit=A
